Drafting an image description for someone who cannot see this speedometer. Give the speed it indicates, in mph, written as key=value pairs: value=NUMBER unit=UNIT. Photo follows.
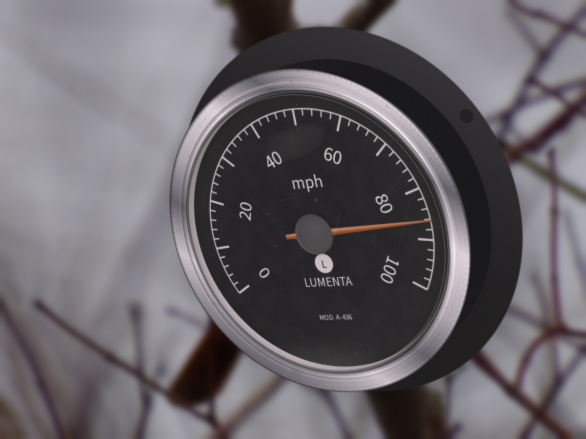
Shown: value=86 unit=mph
